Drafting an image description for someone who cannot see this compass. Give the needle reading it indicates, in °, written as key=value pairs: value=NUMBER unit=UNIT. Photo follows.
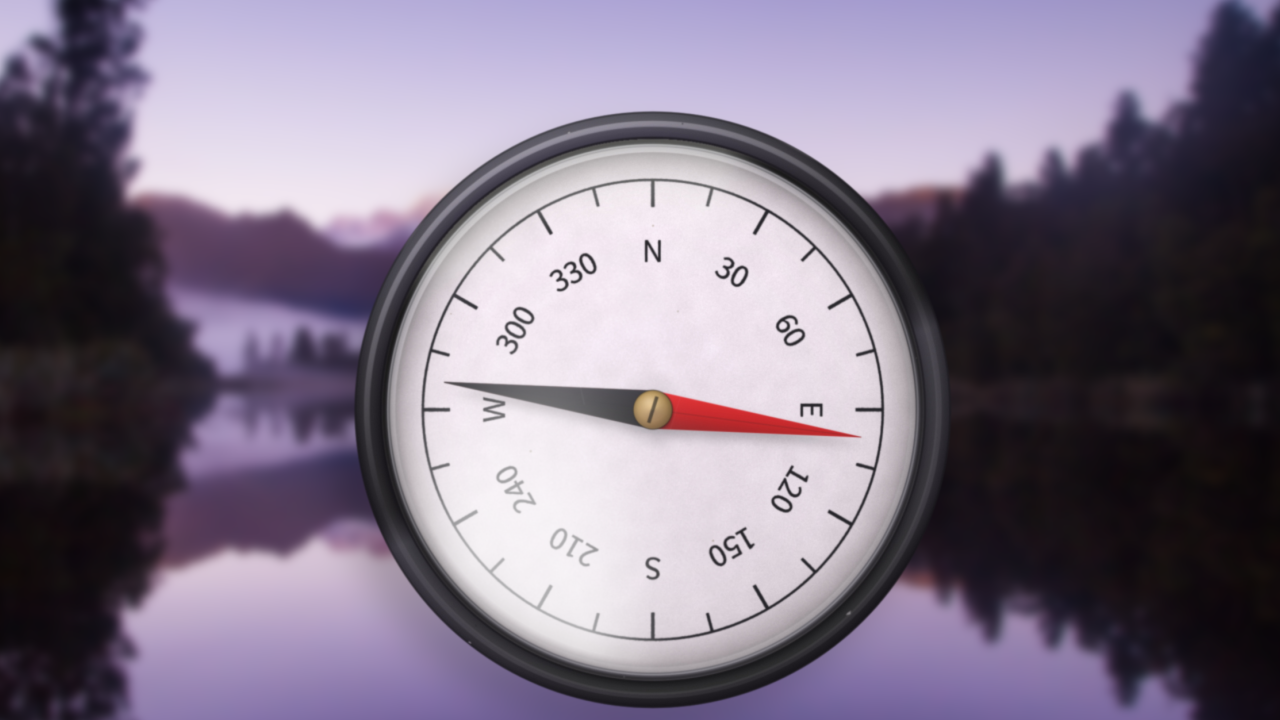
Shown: value=97.5 unit=°
